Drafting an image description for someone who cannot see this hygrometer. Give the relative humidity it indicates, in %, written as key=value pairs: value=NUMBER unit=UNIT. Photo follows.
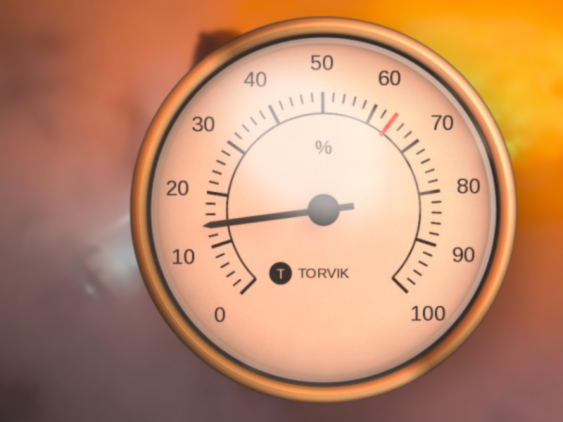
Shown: value=14 unit=%
